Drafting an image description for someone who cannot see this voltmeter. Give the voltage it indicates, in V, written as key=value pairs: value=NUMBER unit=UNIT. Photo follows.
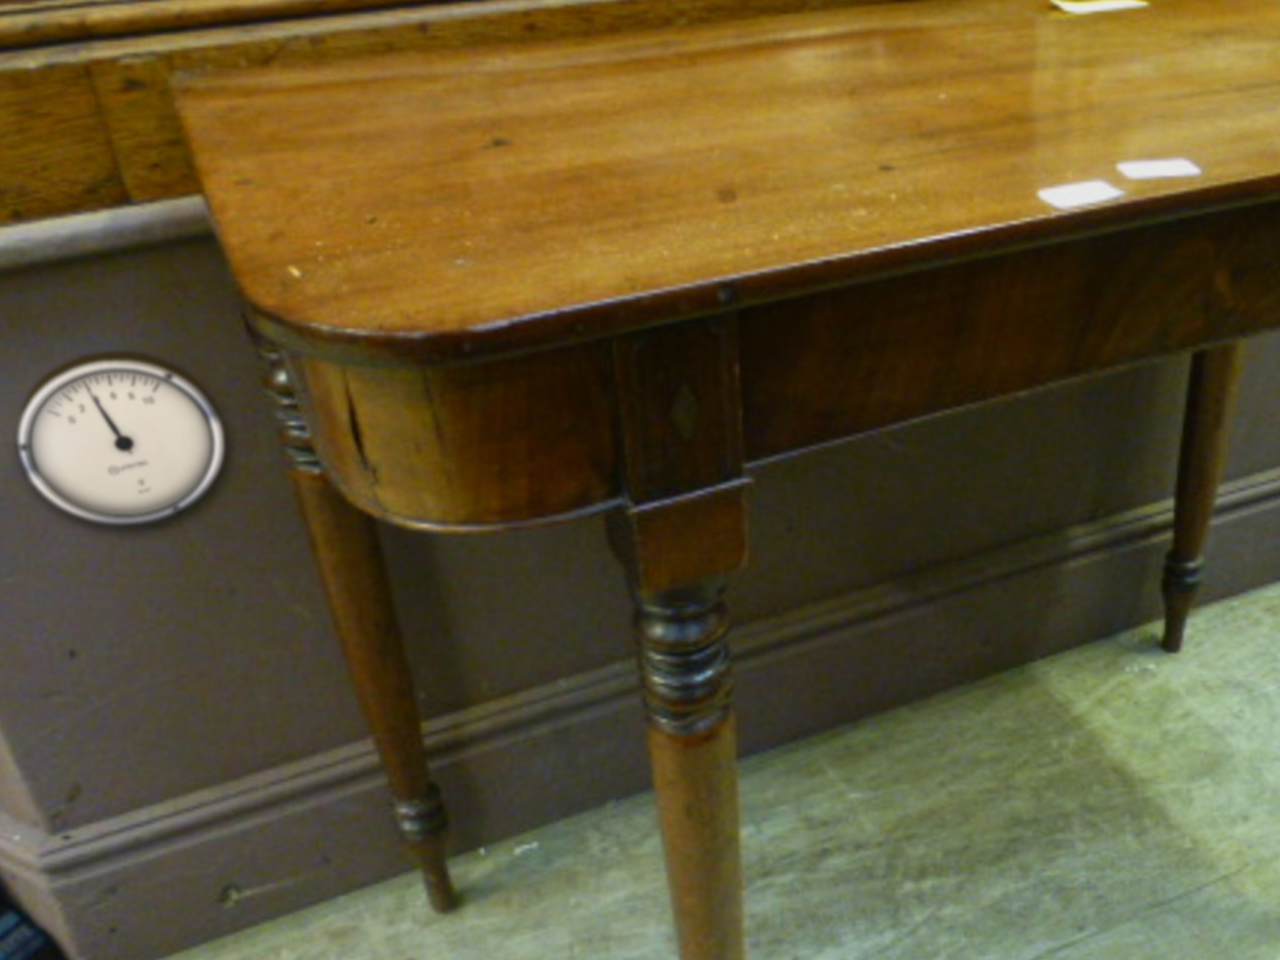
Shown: value=4 unit=V
